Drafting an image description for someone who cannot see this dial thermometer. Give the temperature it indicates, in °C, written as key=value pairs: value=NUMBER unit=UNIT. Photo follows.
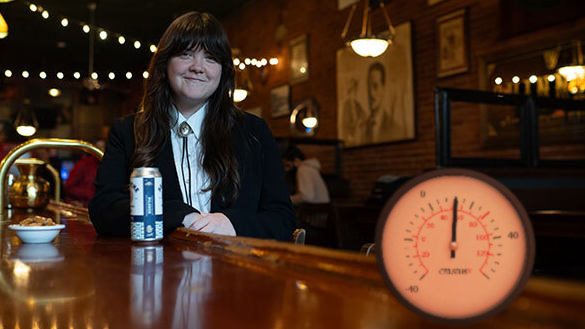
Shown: value=12 unit=°C
